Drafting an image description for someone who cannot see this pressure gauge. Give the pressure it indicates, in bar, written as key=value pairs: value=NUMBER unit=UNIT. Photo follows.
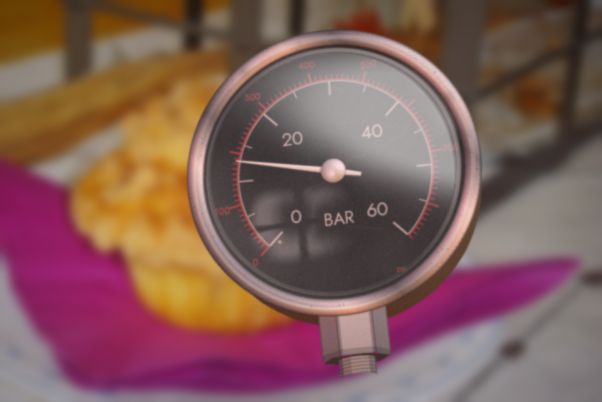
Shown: value=12.5 unit=bar
